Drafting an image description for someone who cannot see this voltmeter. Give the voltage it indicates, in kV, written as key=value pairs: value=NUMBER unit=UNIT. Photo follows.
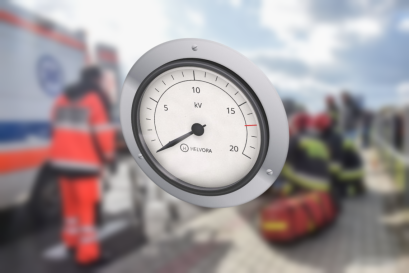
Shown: value=0 unit=kV
